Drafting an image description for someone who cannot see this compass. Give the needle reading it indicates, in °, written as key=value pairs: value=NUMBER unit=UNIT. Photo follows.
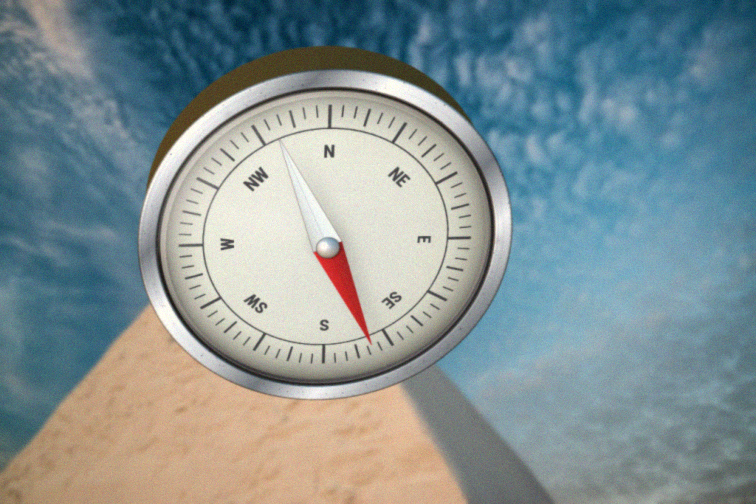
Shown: value=157.5 unit=°
